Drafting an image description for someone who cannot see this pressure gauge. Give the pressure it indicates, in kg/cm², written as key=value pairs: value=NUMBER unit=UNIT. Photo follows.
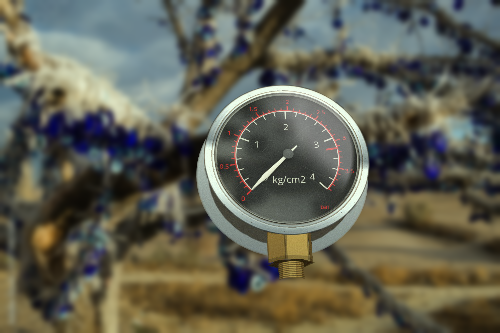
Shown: value=0 unit=kg/cm²
